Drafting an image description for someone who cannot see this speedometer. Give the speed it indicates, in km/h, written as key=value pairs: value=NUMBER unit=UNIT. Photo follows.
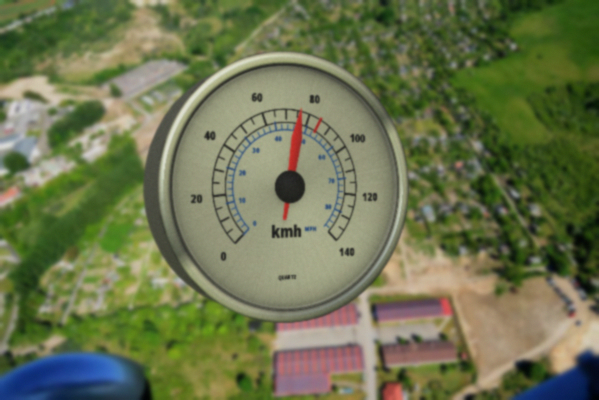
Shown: value=75 unit=km/h
